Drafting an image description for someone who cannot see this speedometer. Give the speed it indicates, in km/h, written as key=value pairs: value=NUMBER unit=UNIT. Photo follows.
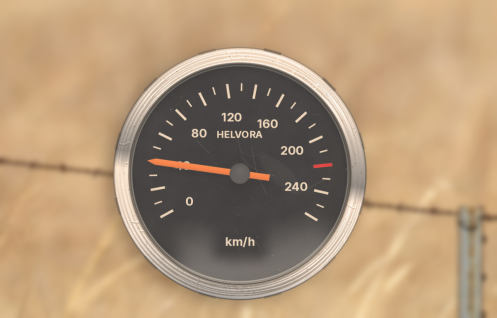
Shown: value=40 unit=km/h
